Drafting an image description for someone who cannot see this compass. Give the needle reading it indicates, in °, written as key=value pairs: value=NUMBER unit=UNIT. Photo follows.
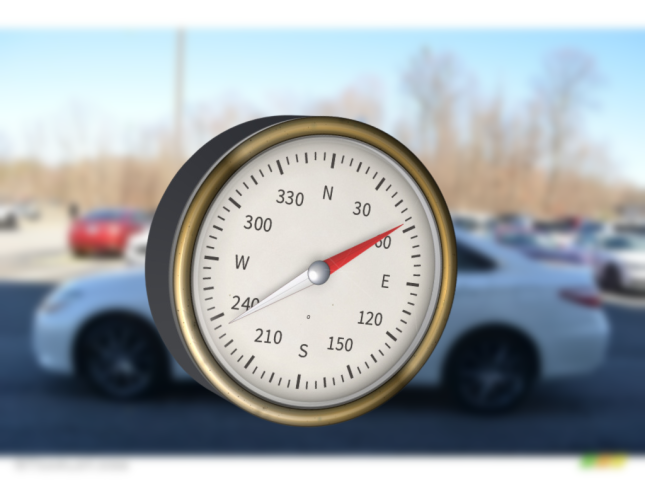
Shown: value=55 unit=°
